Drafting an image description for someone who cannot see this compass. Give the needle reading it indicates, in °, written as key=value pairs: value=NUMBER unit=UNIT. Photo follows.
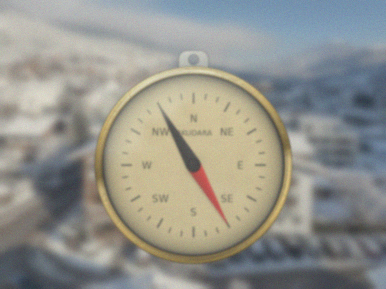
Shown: value=150 unit=°
